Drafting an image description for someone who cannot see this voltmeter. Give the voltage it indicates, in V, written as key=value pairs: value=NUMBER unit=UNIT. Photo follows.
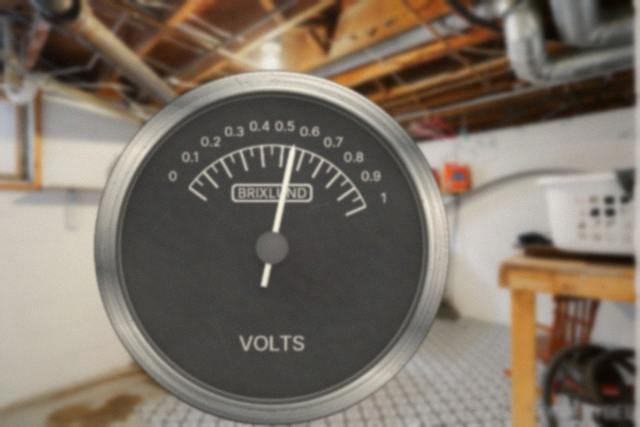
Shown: value=0.55 unit=V
